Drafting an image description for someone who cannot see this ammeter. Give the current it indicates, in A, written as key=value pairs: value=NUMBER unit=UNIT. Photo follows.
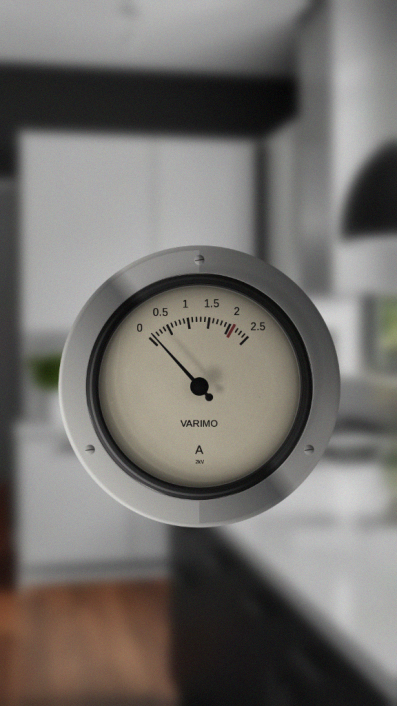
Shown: value=0.1 unit=A
